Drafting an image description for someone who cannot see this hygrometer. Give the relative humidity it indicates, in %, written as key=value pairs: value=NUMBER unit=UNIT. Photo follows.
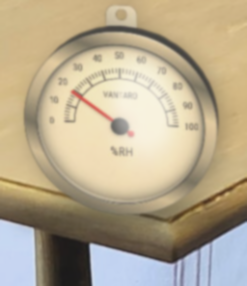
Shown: value=20 unit=%
